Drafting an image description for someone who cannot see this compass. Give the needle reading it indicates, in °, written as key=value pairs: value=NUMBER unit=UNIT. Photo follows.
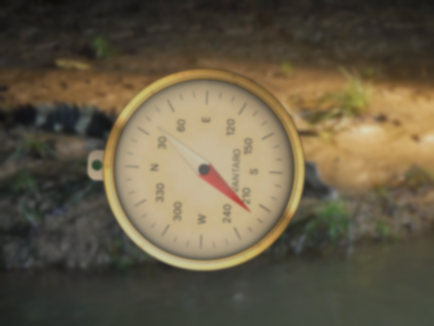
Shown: value=220 unit=°
